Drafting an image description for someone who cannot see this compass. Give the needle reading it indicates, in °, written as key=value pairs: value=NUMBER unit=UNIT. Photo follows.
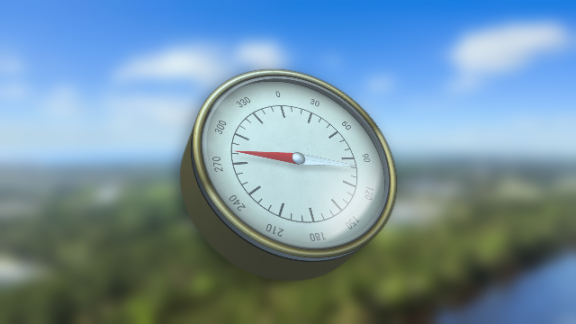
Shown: value=280 unit=°
